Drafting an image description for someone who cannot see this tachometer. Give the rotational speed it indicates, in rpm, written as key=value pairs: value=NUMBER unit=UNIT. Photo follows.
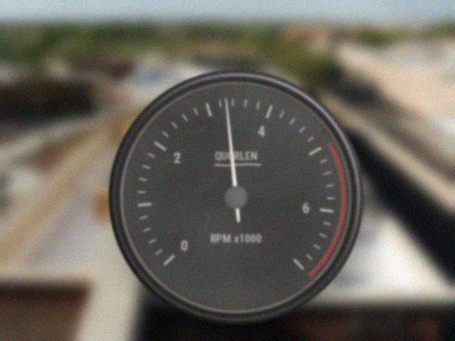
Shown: value=3300 unit=rpm
